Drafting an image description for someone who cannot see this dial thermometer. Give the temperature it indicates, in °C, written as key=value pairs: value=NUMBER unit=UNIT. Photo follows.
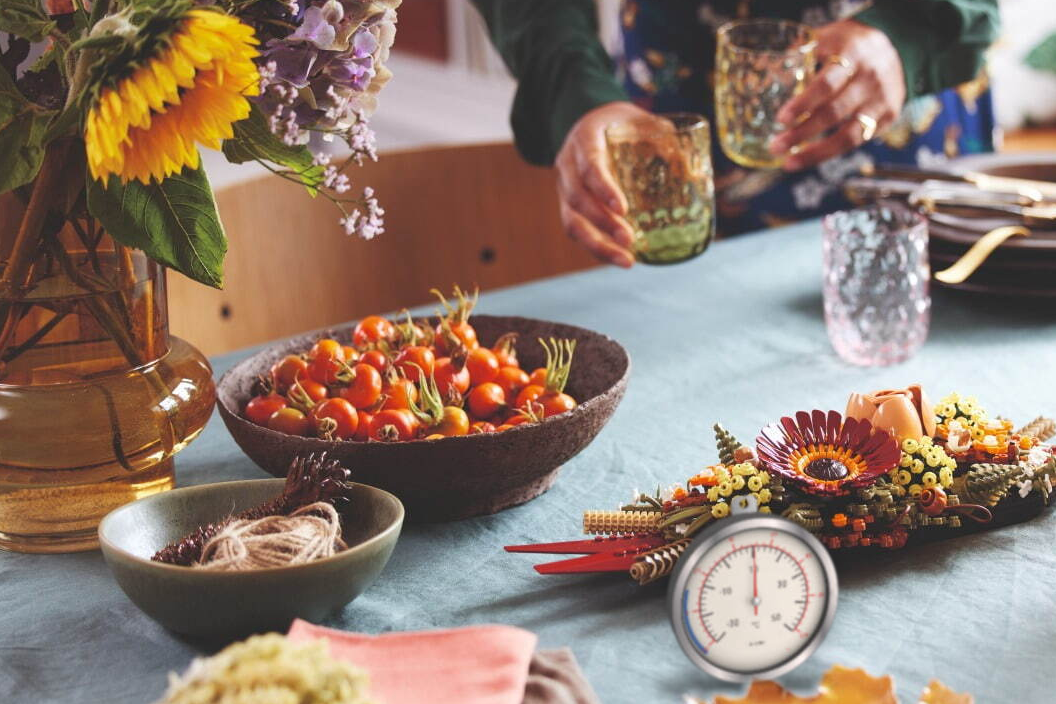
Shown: value=10 unit=°C
